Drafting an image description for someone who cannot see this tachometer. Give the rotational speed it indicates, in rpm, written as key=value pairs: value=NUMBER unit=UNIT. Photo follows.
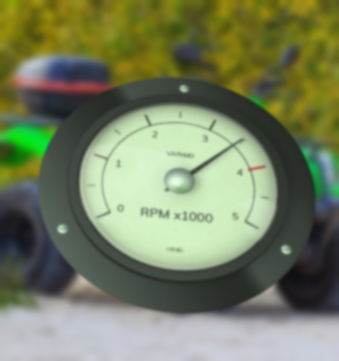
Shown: value=3500 unit=rpm
